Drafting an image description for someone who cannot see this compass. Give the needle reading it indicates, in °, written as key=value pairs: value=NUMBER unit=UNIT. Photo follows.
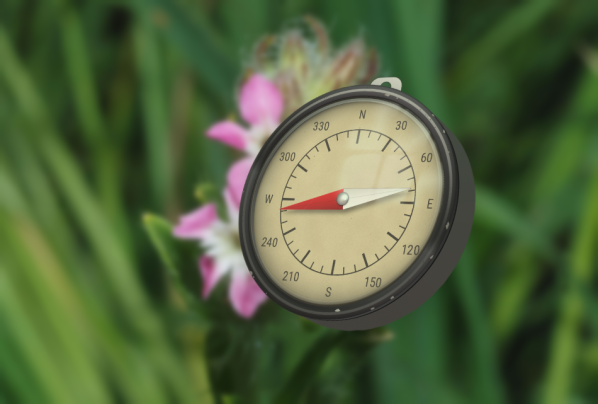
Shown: value=260 unit=°
